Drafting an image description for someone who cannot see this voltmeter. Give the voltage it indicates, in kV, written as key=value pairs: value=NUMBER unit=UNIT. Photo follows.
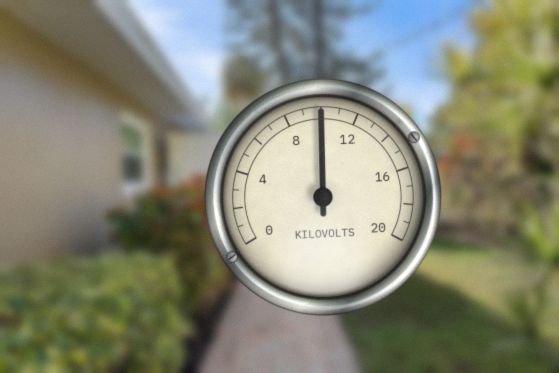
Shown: value=10 unit=kV
